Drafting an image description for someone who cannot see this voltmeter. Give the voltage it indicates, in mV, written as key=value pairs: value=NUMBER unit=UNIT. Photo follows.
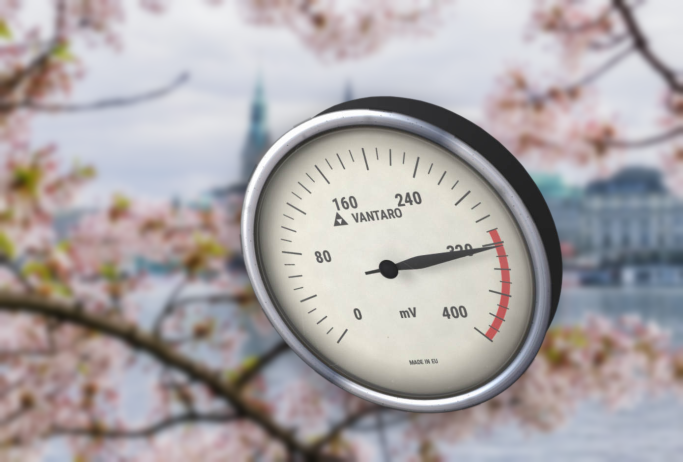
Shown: value=320 unit=mV
